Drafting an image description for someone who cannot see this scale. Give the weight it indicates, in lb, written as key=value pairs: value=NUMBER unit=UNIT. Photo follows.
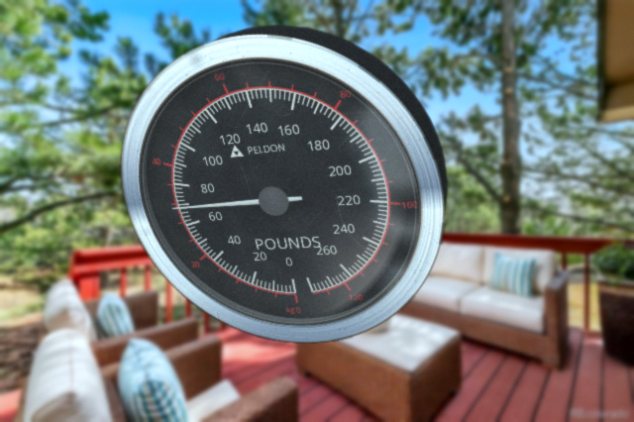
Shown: value=70 unit=lb
